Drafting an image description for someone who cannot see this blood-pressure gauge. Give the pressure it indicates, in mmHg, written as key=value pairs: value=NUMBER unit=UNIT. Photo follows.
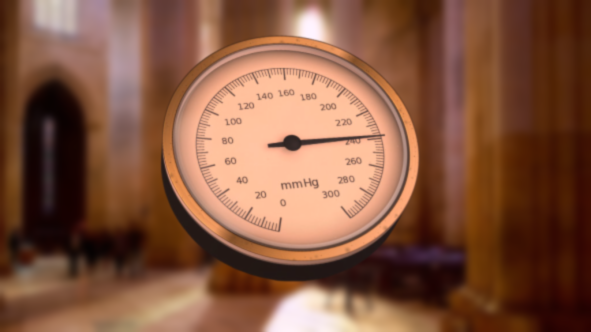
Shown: value=240 unit=mmHg
